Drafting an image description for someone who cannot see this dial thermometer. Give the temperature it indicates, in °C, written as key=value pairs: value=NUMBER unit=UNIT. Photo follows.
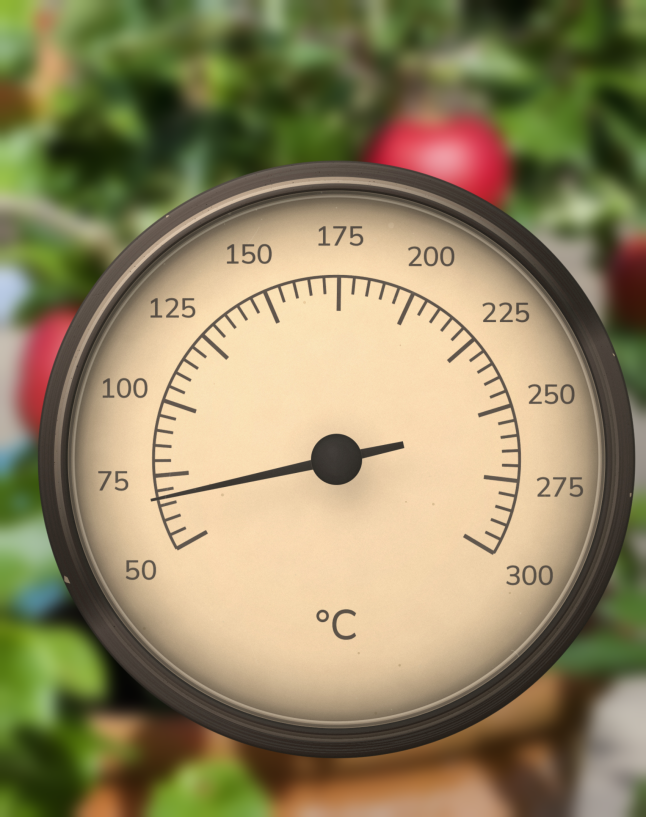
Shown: value=67.5 unit=°C
